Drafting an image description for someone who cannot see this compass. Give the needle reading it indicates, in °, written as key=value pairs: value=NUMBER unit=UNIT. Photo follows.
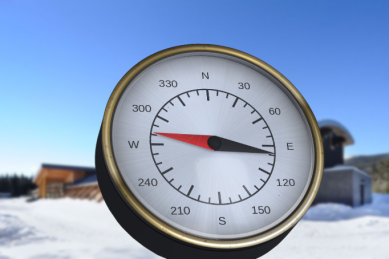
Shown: value=280 unit=°
